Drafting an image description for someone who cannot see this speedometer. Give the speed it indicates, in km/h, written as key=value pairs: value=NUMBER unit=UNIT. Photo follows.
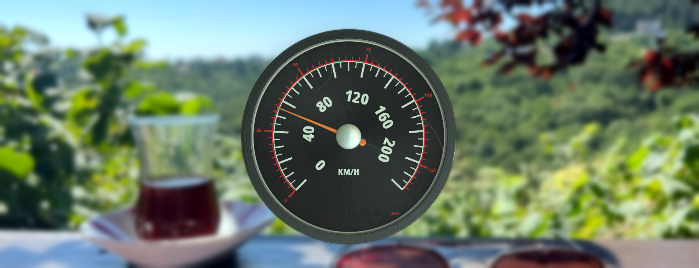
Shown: value=55 unit=km/h
